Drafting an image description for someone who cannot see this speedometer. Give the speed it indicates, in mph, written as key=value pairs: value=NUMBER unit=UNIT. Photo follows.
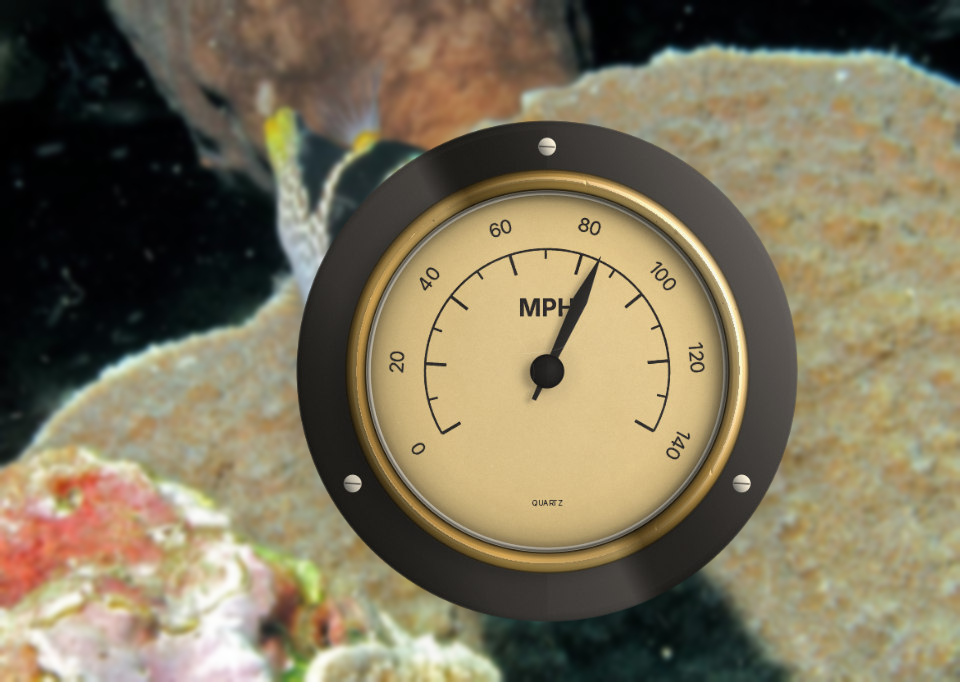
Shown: value=85 unit=mph
